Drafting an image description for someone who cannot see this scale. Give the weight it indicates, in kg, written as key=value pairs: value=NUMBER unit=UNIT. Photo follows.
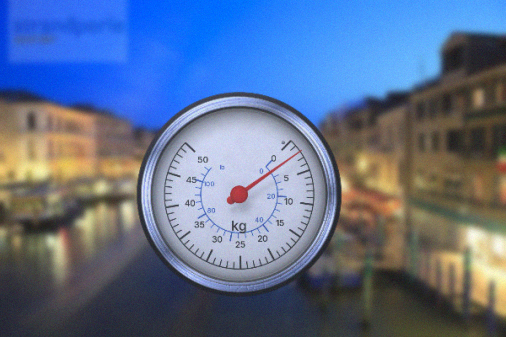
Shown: value=2 unit=kg
